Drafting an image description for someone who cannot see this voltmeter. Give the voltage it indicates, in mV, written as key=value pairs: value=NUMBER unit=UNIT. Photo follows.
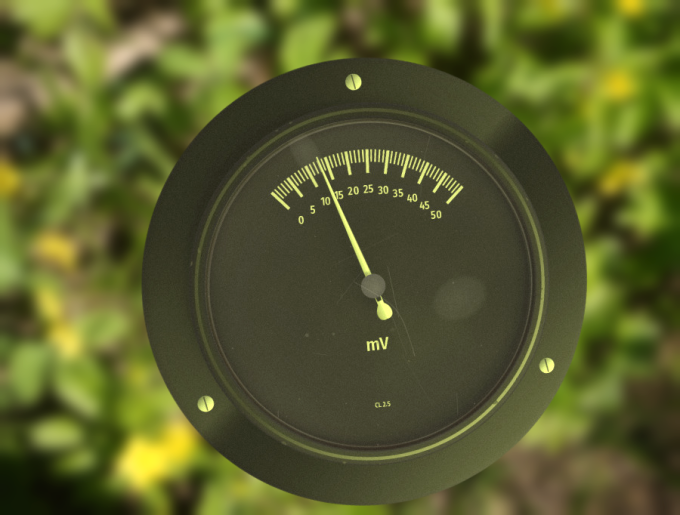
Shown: value=13 unit=mV
